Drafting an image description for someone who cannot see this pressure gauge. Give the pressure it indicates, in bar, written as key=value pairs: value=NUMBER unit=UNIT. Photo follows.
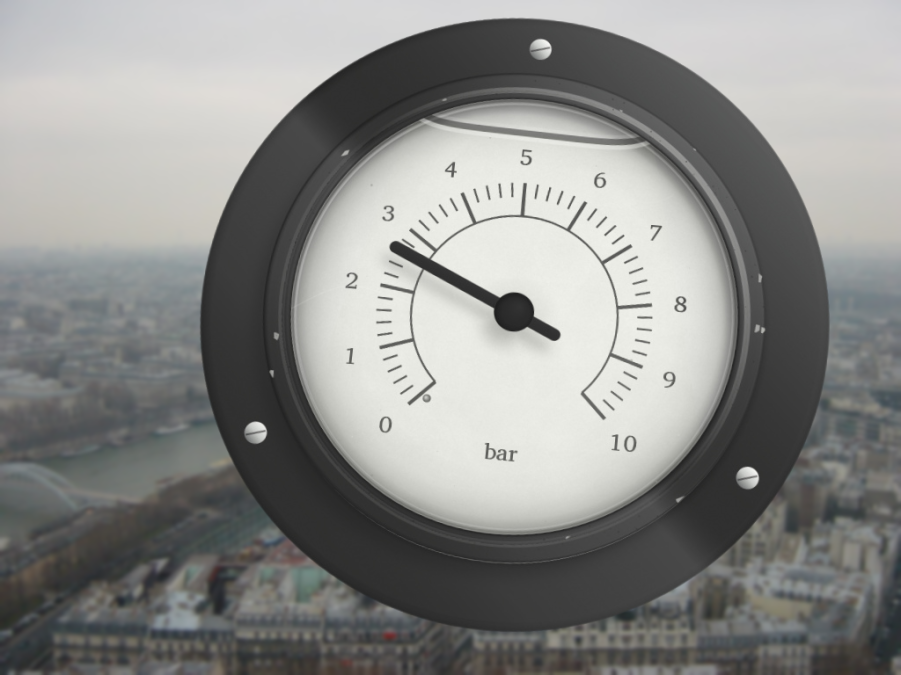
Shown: value=2.6 unit=bar
